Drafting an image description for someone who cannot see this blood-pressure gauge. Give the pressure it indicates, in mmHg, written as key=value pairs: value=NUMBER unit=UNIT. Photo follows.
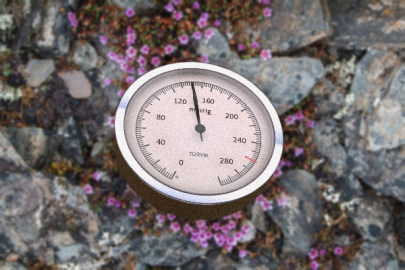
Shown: value=140 unit=mmHg
